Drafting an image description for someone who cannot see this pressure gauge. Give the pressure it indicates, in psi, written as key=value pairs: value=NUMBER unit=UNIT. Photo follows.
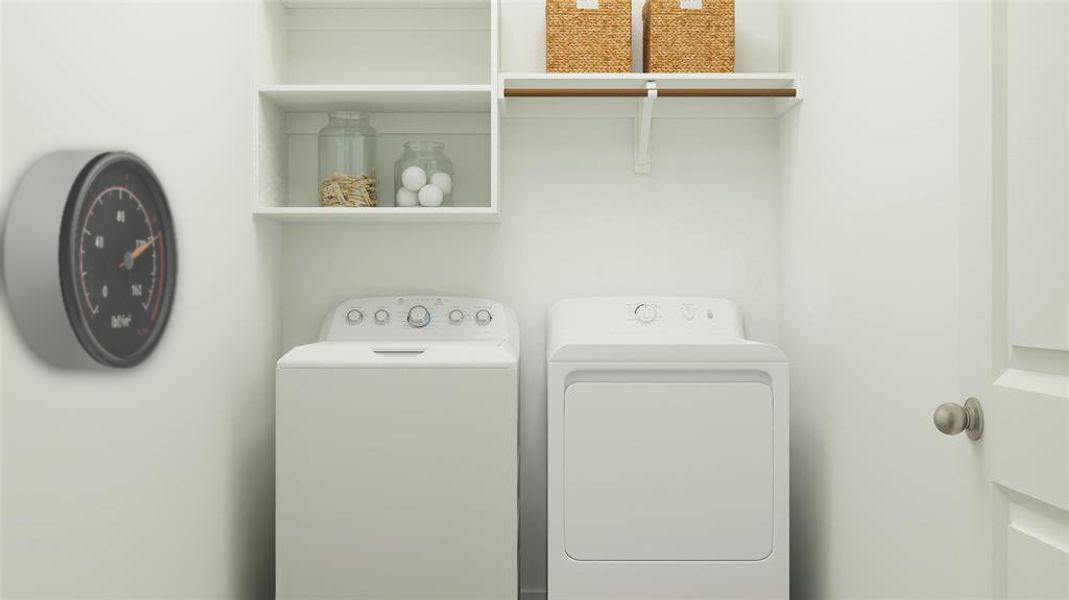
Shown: value=120 unit=psi
